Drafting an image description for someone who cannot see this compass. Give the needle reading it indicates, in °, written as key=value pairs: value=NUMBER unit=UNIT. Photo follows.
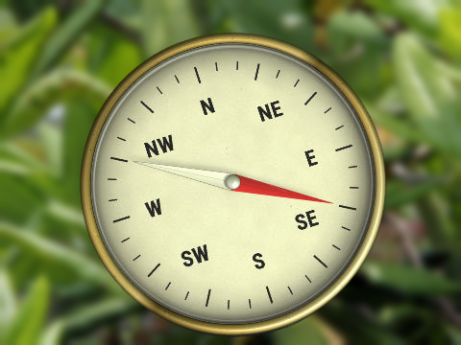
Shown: value=120 unit=°
